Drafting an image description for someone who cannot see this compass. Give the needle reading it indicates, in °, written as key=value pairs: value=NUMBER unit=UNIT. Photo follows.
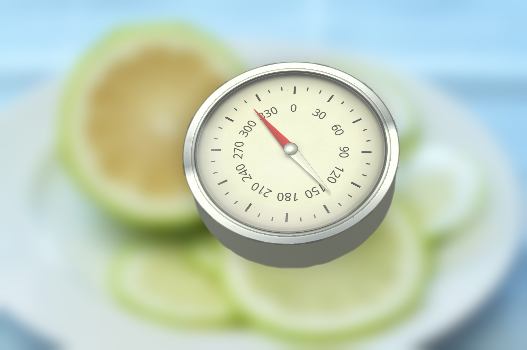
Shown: value=320 unit=°
